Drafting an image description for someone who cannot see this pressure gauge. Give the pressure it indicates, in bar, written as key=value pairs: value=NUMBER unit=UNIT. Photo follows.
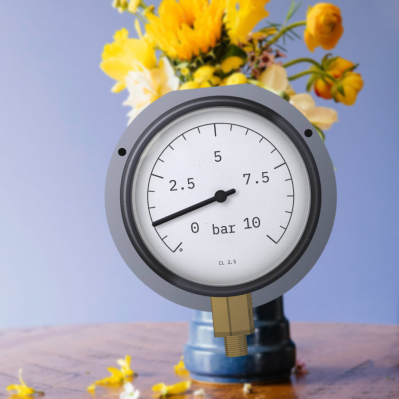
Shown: value=1 unit=bar
